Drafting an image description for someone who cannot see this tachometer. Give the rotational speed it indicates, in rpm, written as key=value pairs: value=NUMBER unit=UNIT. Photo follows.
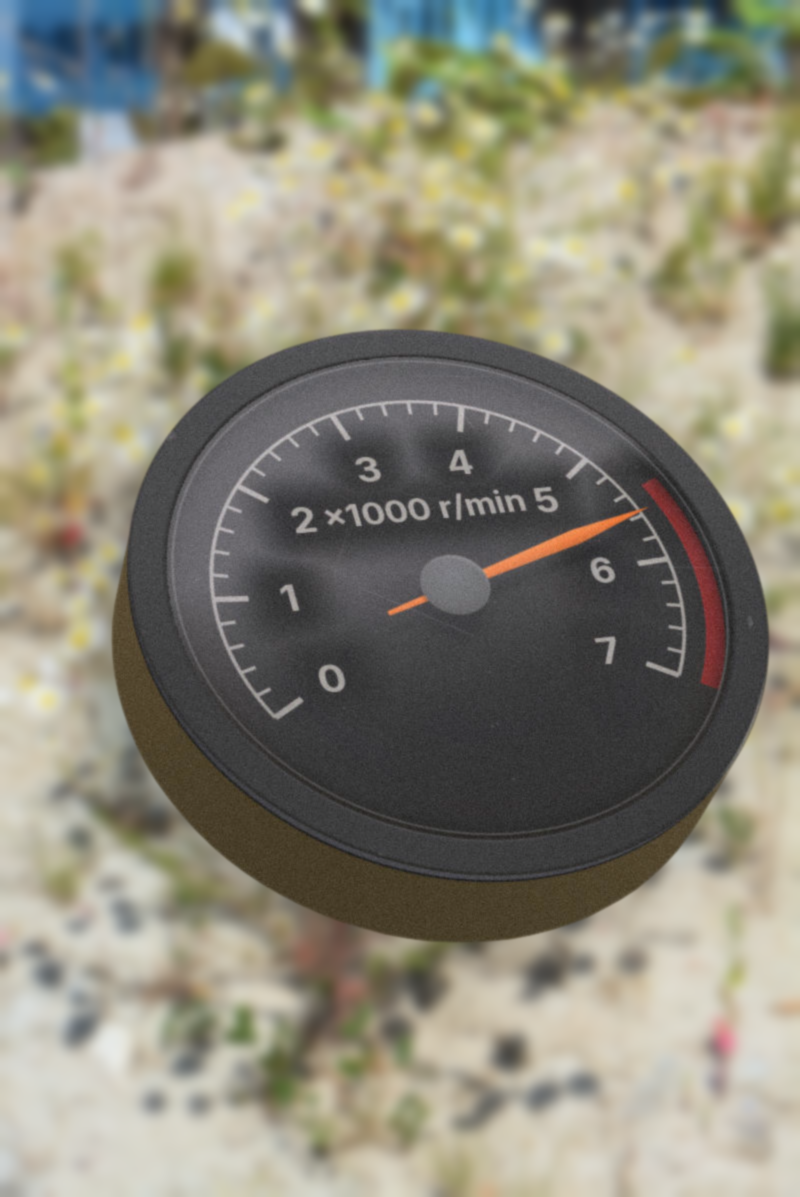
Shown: value=5600 unit=rpm
